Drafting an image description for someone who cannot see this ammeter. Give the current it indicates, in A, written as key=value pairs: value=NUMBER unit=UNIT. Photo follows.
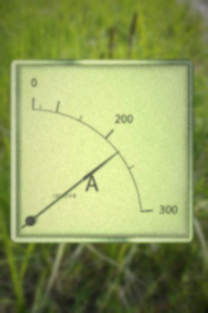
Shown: value=225 unit=A
